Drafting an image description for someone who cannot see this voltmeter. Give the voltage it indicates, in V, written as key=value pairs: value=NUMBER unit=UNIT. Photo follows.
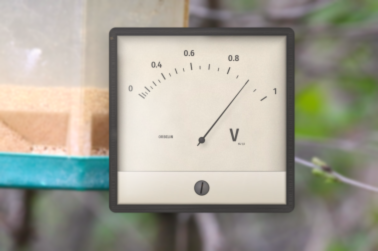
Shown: value=0.9 unit=V
